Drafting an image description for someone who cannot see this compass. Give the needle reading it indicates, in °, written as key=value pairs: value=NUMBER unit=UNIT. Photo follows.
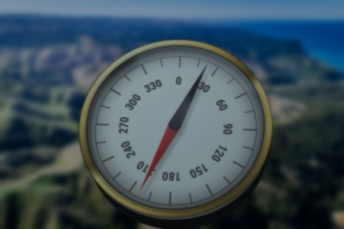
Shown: value=202.5 unit=°
